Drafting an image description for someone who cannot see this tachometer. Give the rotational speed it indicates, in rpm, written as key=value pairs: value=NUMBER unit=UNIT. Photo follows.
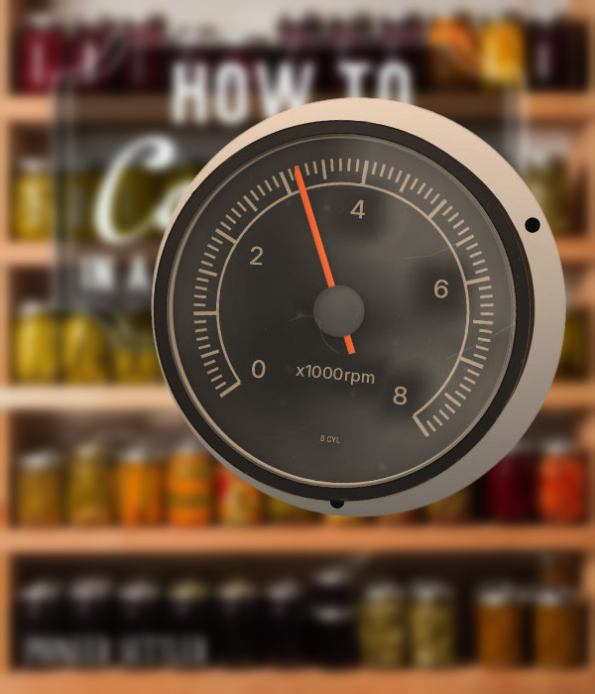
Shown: value=3200 unit=rpm
